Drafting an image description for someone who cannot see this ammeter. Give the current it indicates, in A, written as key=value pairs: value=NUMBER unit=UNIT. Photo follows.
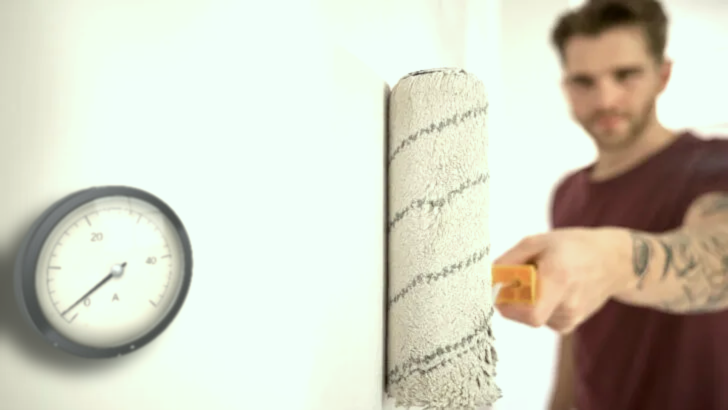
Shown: value=2 unit=A
